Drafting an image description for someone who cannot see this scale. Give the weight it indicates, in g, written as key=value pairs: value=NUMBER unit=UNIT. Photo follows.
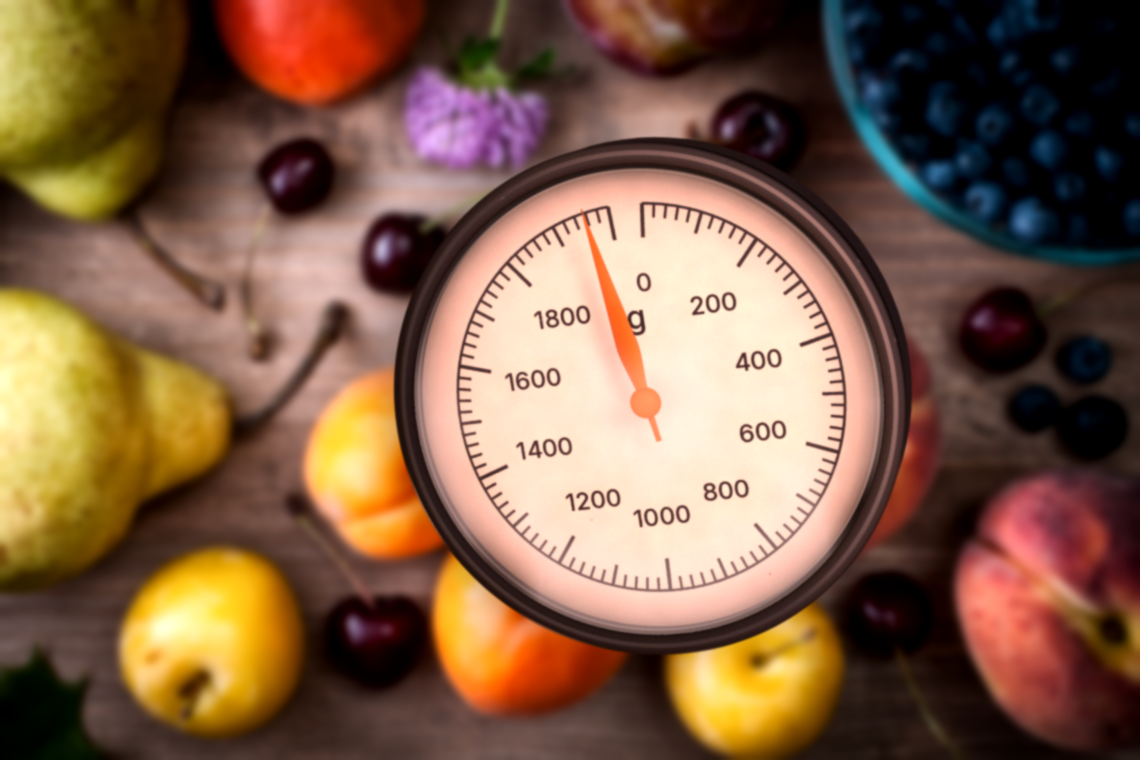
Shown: value=1960 unit=g
